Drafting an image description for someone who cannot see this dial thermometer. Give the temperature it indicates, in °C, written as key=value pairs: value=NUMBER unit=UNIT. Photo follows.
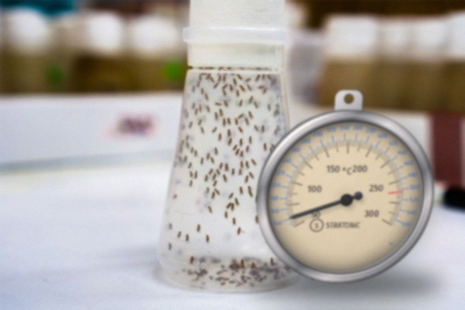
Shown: value=62.5 unit=°C
